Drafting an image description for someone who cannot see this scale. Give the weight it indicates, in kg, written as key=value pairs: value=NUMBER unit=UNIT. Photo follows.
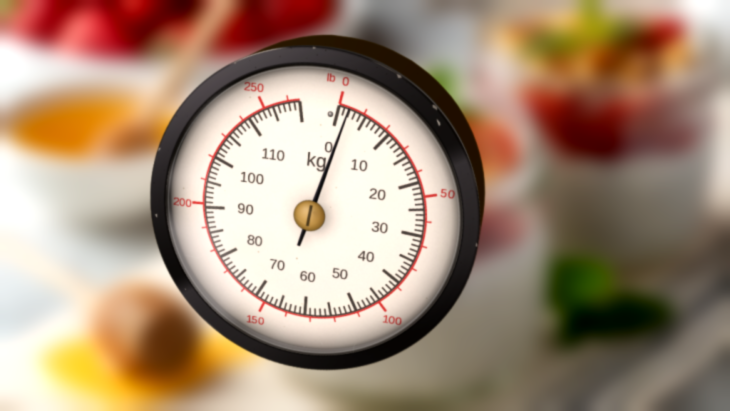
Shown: value=2 unit=kg
